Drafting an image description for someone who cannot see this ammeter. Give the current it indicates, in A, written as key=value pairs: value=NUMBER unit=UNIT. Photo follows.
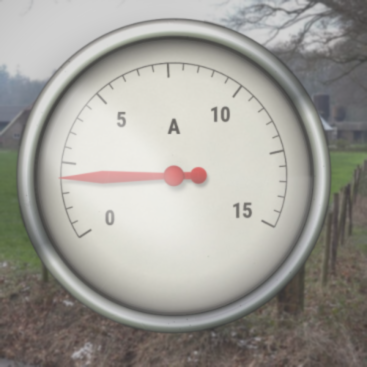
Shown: value=2 unit=A
